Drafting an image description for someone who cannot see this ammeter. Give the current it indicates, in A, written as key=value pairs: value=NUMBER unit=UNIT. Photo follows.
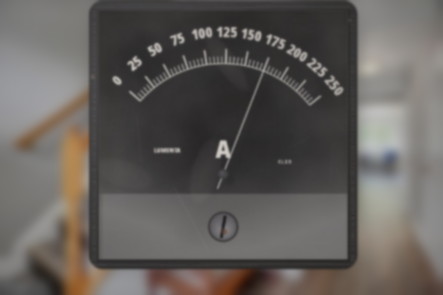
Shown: value=175 unit=A
